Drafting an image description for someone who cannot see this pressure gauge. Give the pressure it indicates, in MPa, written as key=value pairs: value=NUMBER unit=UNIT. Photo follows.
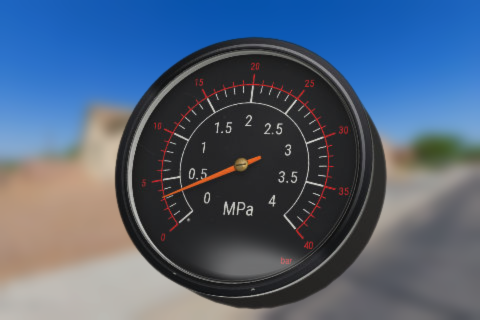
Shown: value=0.3 unit=MPa
